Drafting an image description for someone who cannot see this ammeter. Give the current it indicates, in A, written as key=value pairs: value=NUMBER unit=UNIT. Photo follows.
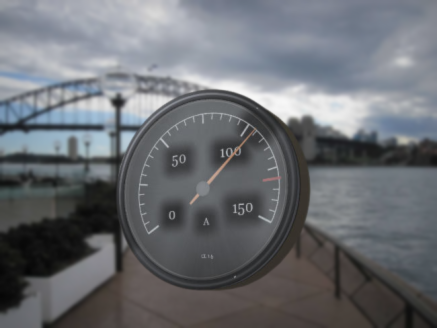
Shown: value=105 unit=A
